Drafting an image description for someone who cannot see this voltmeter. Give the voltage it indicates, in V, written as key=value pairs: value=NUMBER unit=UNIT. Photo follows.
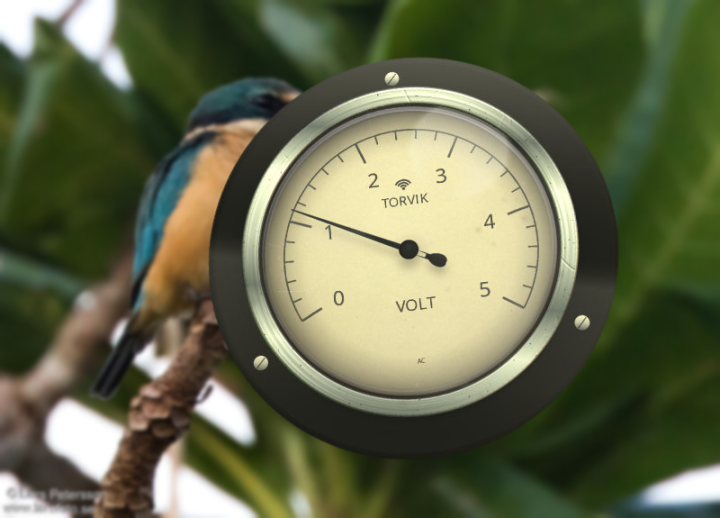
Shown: value=1.1 unit=V
